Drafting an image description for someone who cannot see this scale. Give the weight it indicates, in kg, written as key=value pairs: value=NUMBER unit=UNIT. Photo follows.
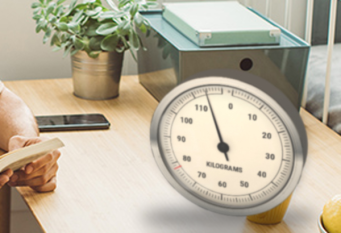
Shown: value=115 unit=kg
